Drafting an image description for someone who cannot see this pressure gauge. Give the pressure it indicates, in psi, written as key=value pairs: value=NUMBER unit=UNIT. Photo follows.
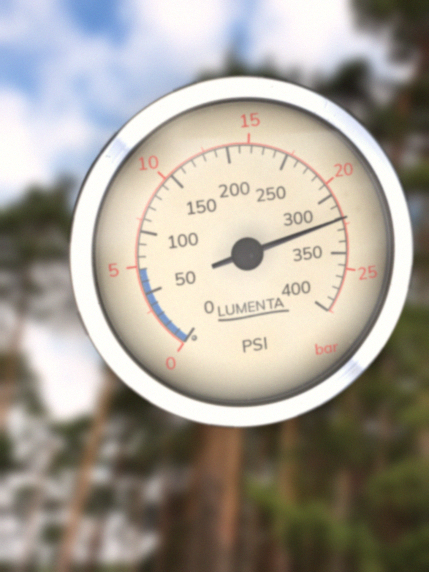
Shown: value=320 unit=psi
